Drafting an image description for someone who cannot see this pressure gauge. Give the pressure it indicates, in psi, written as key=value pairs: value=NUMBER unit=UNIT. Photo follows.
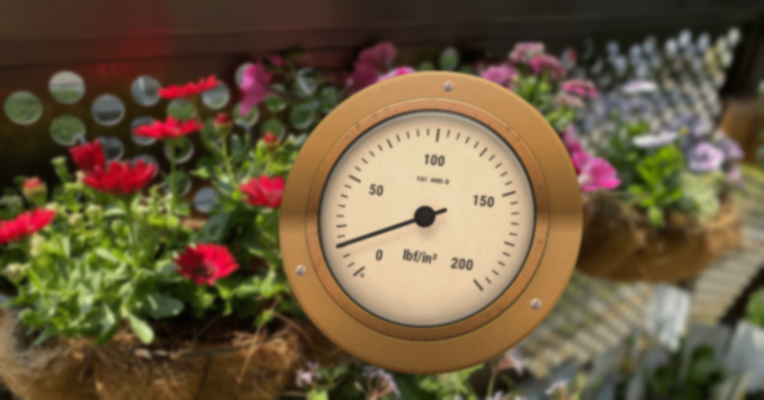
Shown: value=15 unit=psi
